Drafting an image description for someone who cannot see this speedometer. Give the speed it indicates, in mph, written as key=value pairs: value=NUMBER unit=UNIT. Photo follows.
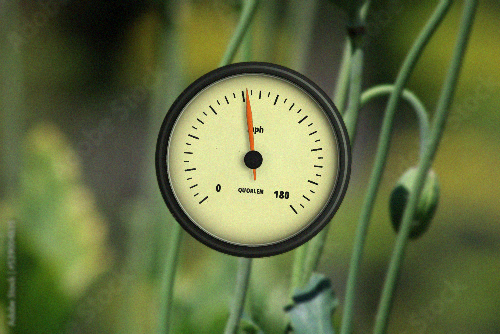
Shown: value=82.5 unit=mph
